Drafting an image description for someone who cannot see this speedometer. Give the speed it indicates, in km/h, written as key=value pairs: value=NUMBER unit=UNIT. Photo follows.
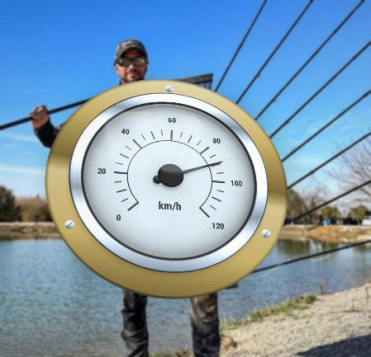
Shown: value=90 unit=km/h
